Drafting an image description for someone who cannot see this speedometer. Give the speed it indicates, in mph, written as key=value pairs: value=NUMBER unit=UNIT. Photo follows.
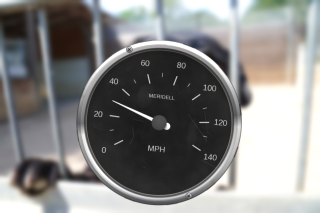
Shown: value=30 unit=mph
